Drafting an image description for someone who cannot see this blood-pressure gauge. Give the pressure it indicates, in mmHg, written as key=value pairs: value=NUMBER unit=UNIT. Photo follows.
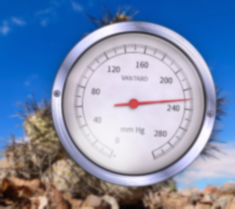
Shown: value=230 unit=mmHg
